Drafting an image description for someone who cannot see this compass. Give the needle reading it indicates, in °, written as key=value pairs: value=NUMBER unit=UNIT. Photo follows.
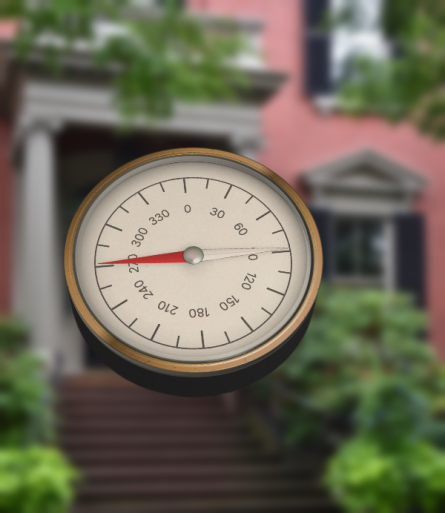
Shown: value=270 unit=°
